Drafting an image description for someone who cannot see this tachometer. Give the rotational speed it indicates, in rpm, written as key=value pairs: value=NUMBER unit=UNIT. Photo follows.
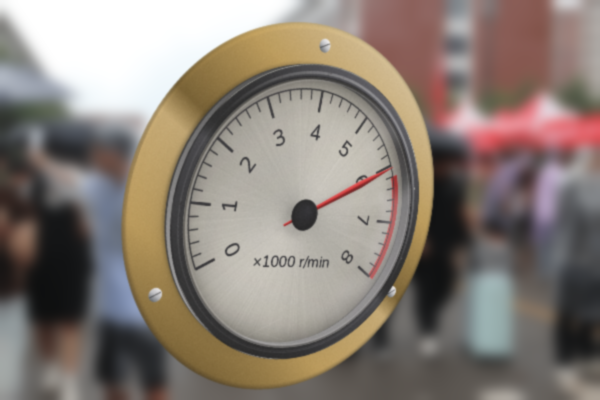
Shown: value=6000 unit=rpm
